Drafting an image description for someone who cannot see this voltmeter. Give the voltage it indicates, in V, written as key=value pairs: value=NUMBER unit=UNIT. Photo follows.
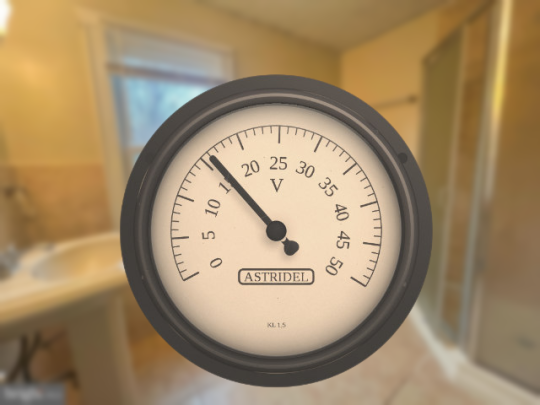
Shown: value=16 unit=V
